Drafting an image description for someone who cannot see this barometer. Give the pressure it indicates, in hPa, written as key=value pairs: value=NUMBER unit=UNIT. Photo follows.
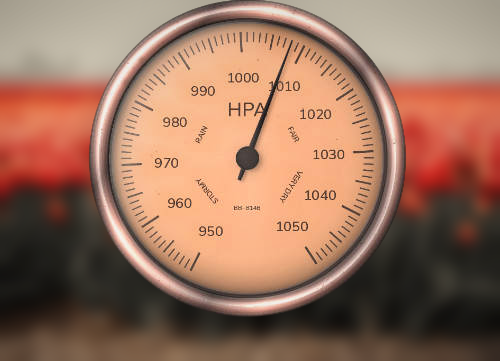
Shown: value=1008 unit=hPa
